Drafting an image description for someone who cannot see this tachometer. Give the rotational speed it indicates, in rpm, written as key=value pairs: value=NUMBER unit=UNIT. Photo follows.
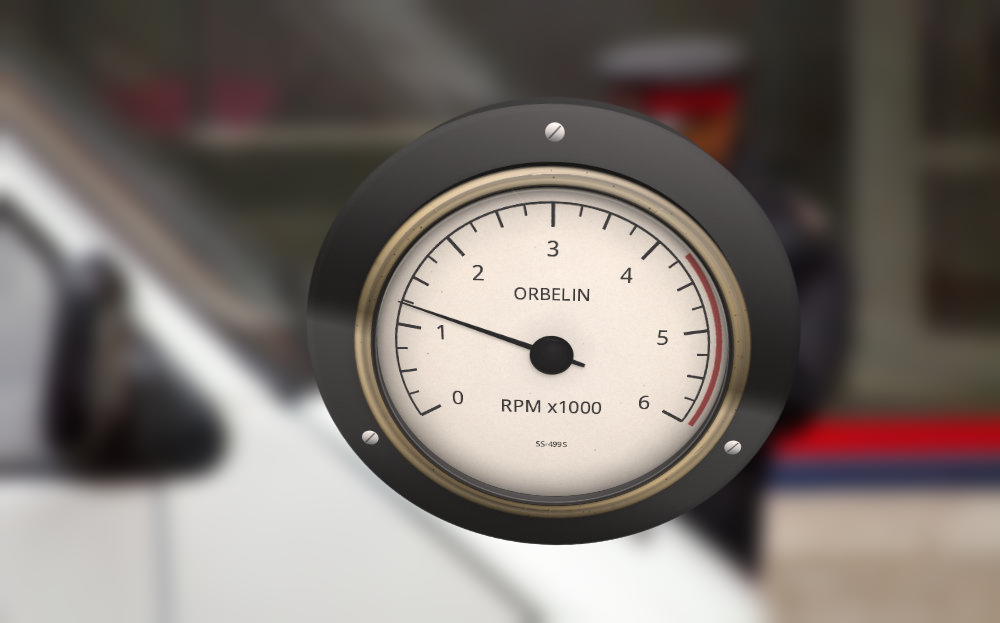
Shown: value=1250 unit=rpm
